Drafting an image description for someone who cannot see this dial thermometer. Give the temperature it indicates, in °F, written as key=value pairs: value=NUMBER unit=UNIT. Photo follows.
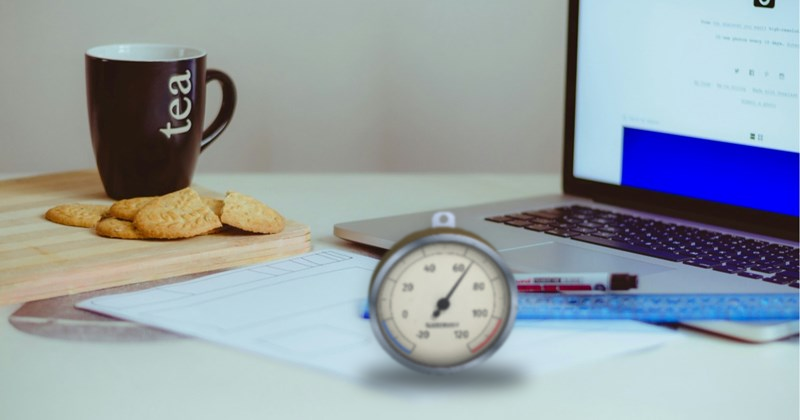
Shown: value=65 unit=°F
